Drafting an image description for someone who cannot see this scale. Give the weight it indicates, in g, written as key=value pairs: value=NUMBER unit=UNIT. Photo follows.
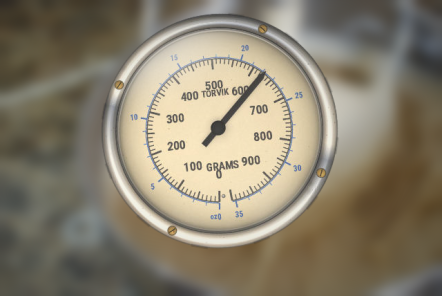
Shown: value=630 unit=g
